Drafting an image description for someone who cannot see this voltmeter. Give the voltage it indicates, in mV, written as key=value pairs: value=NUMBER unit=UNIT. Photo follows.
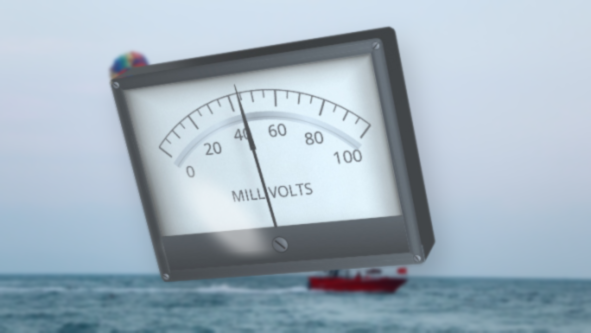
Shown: value=45 unit=mV
